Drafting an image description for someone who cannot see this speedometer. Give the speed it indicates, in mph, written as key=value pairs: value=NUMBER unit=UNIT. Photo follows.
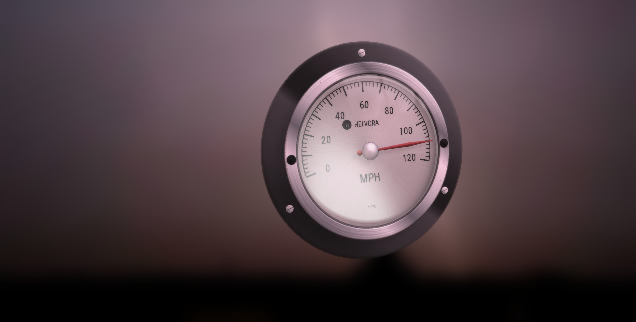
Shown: value=110 unit=mph
